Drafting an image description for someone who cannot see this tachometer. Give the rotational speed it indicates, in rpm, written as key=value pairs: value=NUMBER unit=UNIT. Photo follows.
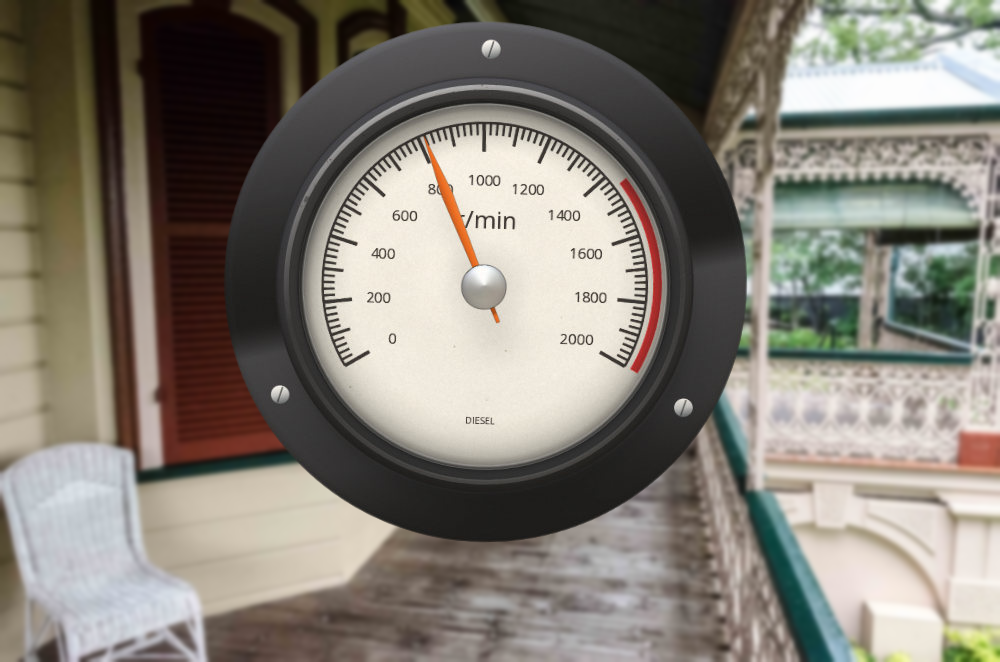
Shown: value=820 unit=rpm
